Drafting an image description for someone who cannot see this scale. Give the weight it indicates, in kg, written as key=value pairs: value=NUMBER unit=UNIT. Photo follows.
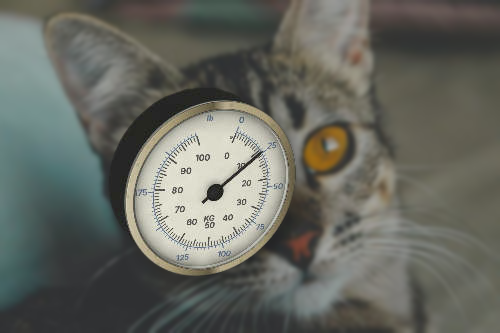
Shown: value=10 unit=kg
